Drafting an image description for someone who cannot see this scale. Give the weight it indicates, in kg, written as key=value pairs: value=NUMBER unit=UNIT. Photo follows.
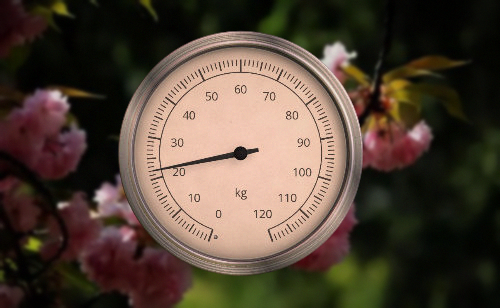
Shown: value=22 unit=kg
